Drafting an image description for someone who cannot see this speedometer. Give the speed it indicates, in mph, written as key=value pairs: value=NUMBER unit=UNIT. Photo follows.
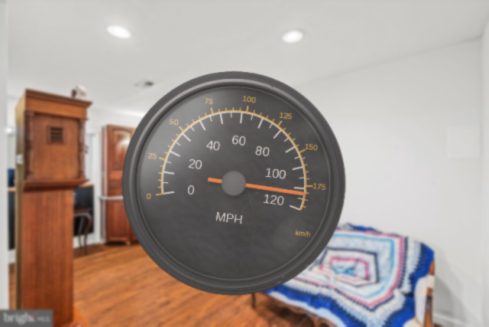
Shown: value=112.5 unit=mph
